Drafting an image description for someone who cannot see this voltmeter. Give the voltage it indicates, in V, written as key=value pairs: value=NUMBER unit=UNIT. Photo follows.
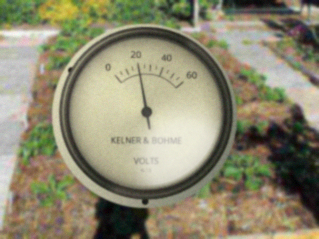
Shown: value=20 unit=V
